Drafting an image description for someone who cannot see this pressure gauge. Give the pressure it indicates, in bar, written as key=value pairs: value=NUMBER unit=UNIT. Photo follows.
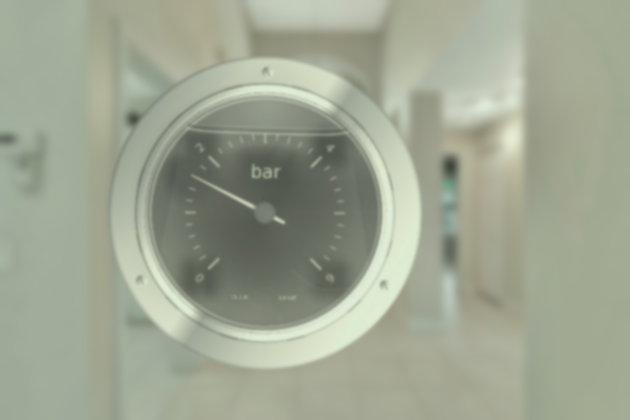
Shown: value=1.6 unit=bar
